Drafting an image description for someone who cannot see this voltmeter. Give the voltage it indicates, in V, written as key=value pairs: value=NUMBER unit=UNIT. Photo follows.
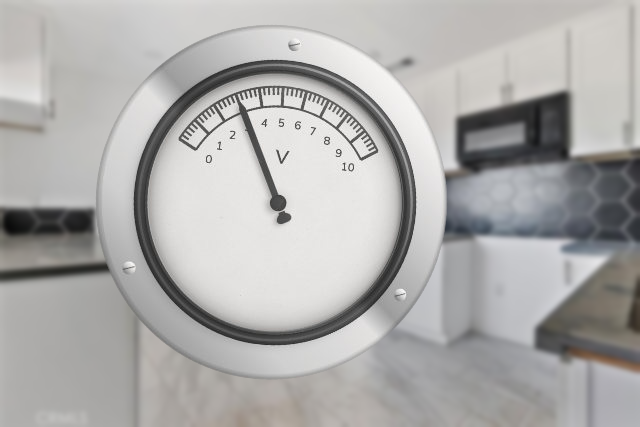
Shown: value=3 unit=V
